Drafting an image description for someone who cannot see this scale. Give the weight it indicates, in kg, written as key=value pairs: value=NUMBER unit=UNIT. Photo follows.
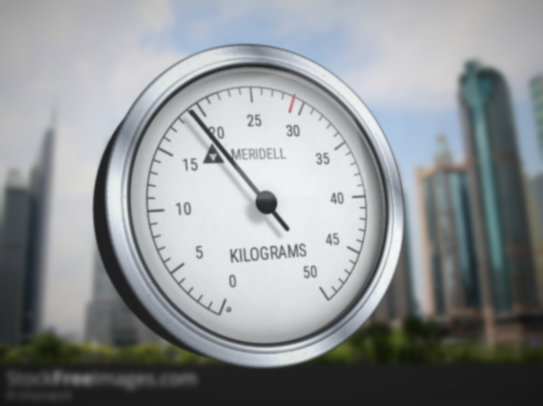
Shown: value=19 unit=kg
